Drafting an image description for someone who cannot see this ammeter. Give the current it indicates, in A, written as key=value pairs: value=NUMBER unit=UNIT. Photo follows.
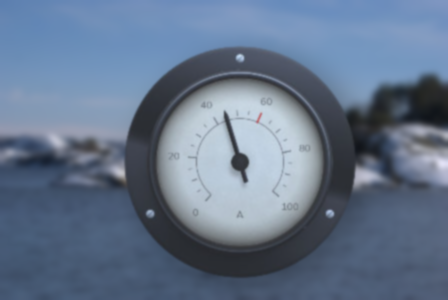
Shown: value=45 unit=A
